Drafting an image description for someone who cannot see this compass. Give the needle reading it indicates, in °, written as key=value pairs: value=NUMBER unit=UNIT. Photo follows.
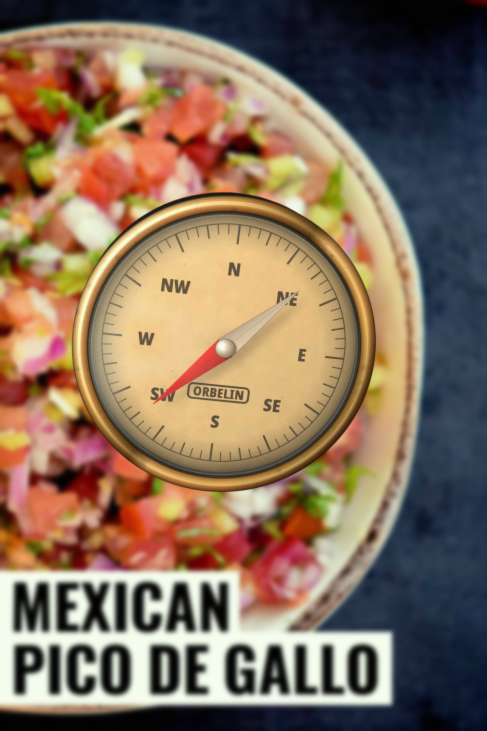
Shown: value=225 unit=°
